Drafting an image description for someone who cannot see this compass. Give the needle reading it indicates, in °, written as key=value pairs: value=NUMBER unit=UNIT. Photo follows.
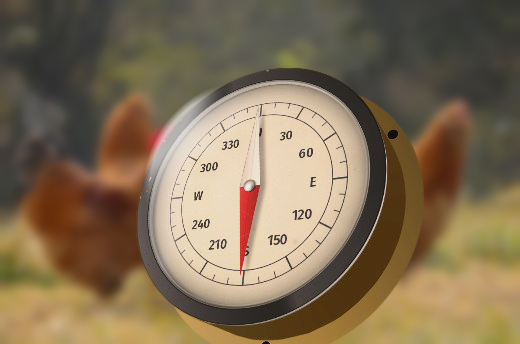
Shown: value=180 unit=°
